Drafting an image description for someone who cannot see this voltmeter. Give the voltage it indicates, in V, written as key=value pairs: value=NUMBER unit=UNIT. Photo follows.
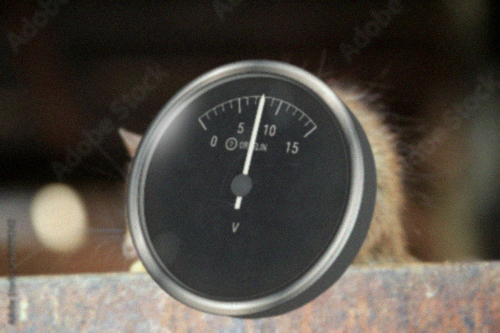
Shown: value=8 unit=V
